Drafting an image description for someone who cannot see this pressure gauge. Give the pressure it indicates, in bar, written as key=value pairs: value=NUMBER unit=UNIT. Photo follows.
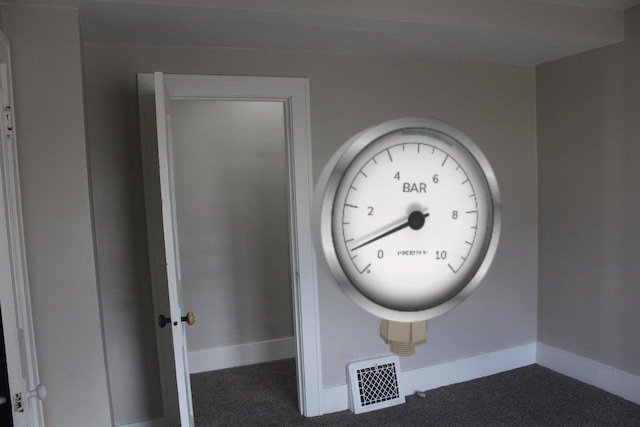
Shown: value=0.75 unit=bar
